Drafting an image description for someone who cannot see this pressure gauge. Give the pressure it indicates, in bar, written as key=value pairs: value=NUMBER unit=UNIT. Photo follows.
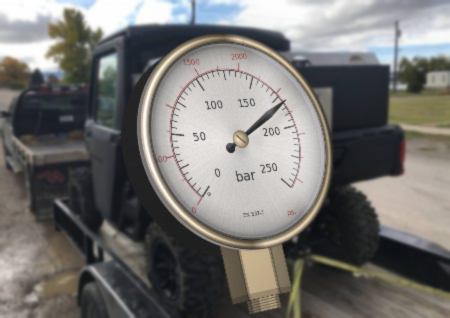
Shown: value=180 unit=bar
